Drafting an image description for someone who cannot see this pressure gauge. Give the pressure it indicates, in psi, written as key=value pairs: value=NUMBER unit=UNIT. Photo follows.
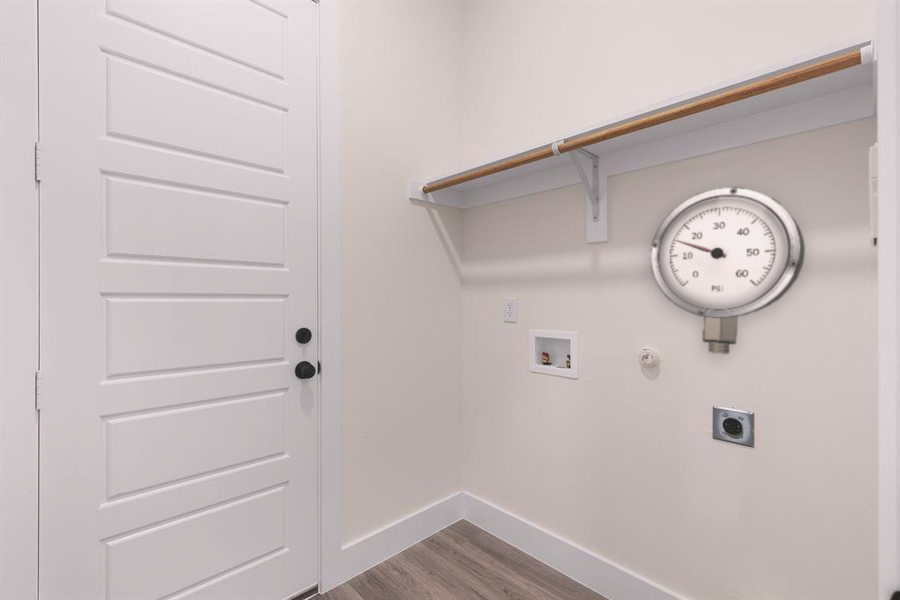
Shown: value=15 unit=psi
